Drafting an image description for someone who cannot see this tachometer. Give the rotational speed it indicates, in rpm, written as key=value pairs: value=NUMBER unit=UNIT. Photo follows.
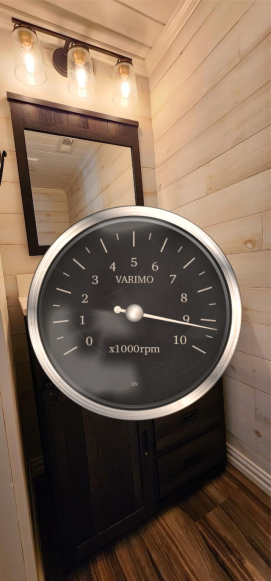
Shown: value=9250 unit=rpm
